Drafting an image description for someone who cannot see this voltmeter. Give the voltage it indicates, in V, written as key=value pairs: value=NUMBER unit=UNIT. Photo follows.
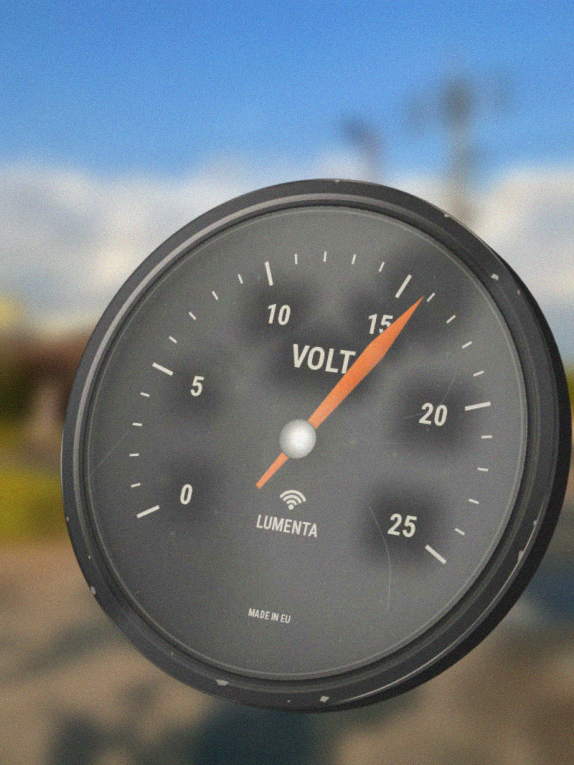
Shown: value=16 unit=V
